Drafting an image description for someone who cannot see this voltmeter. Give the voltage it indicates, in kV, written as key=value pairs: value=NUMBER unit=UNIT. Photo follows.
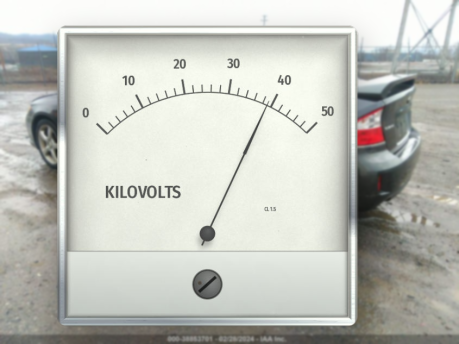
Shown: value=39 unit=kV
